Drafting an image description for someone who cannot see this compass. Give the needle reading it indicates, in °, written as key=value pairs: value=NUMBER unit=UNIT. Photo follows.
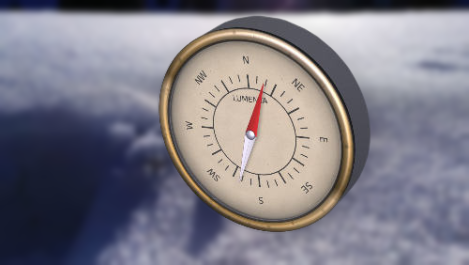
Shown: value=20 unit=°
